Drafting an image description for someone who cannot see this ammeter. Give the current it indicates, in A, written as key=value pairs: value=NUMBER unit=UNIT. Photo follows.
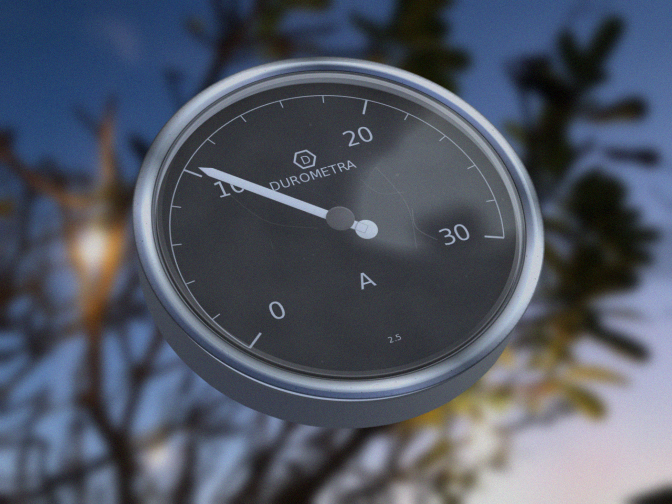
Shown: value=10 unit=A
